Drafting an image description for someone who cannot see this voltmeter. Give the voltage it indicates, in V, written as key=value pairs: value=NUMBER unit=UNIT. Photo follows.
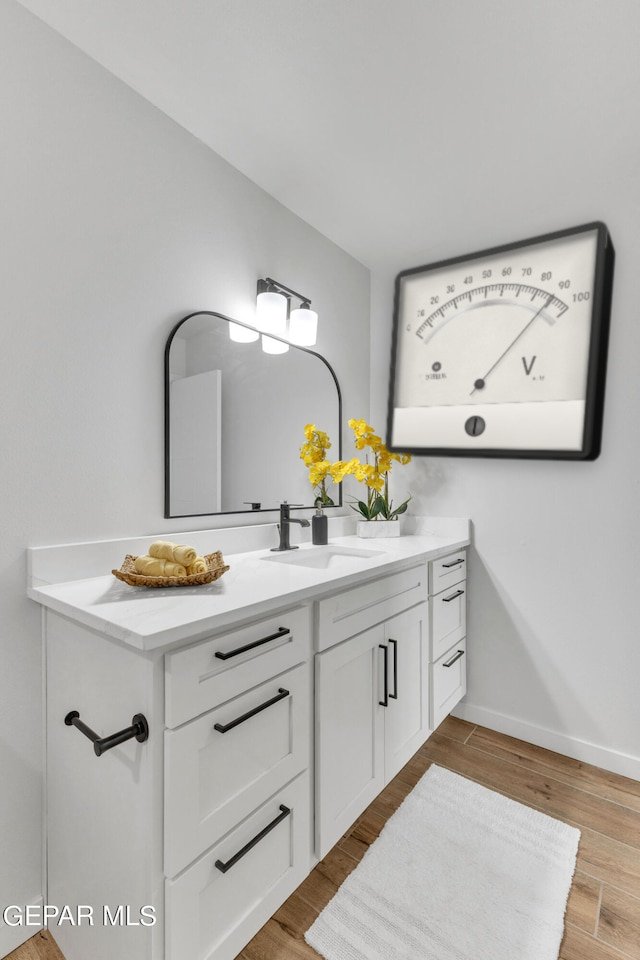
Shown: value=90 unit=V
